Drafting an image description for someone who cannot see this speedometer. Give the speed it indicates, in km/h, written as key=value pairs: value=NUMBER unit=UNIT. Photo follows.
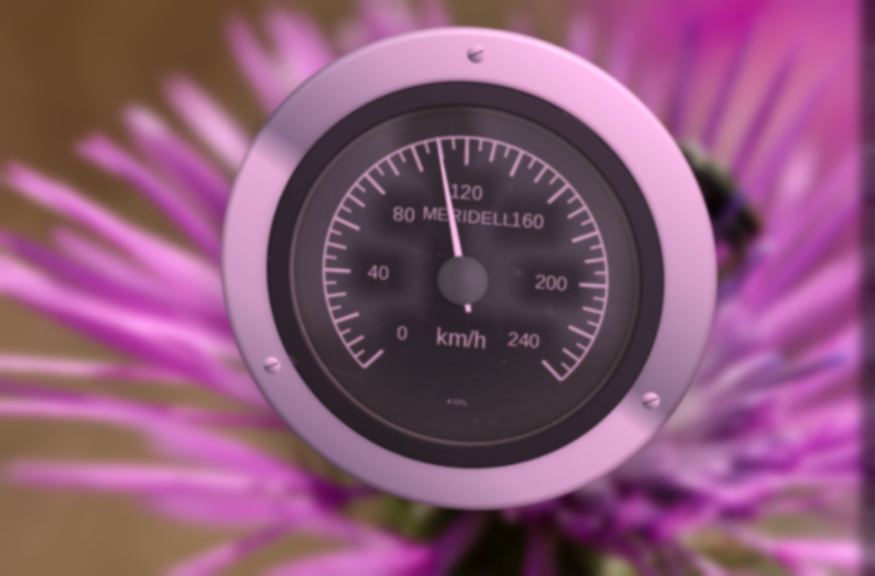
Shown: value=110 unit=km/h
